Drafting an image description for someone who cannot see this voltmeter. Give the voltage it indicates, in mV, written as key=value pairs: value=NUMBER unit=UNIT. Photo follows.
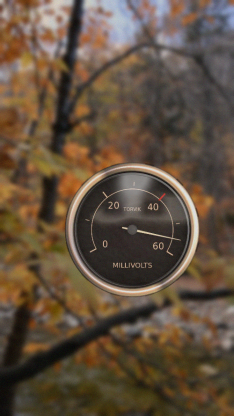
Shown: value=55 unit=mV
